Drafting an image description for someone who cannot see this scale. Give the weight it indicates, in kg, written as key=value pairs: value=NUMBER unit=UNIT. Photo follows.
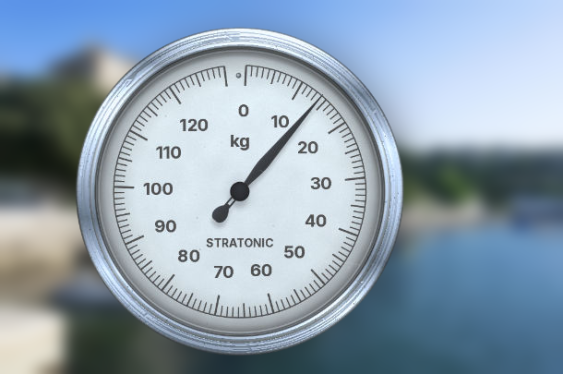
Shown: value=14 unit=kg
